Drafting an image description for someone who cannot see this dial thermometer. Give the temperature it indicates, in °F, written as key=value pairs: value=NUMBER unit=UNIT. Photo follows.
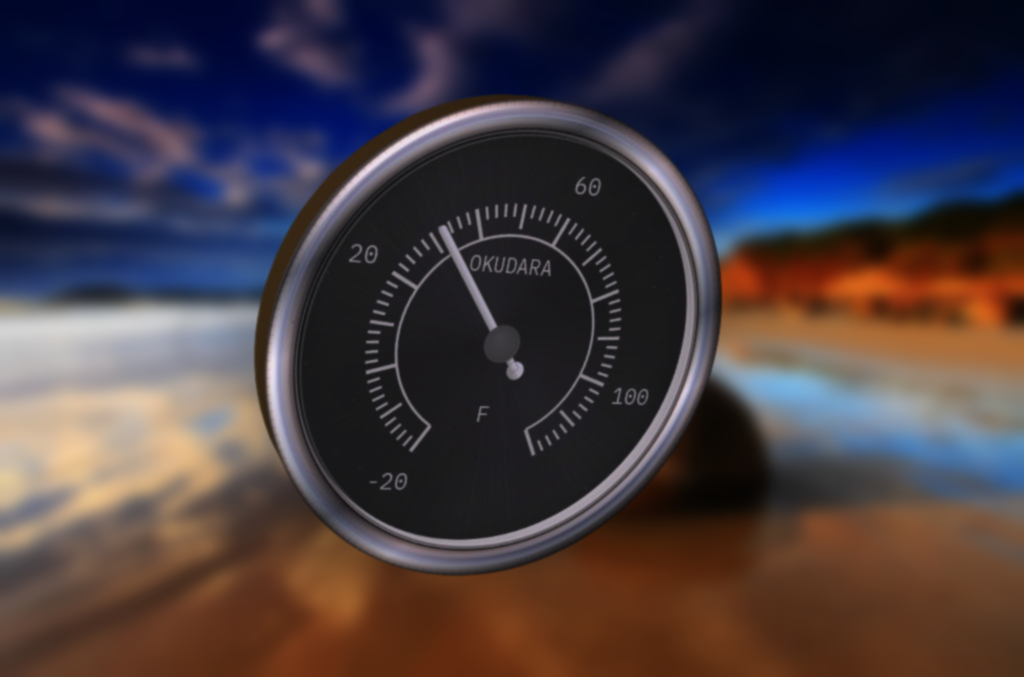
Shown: value=32 unit=°F
